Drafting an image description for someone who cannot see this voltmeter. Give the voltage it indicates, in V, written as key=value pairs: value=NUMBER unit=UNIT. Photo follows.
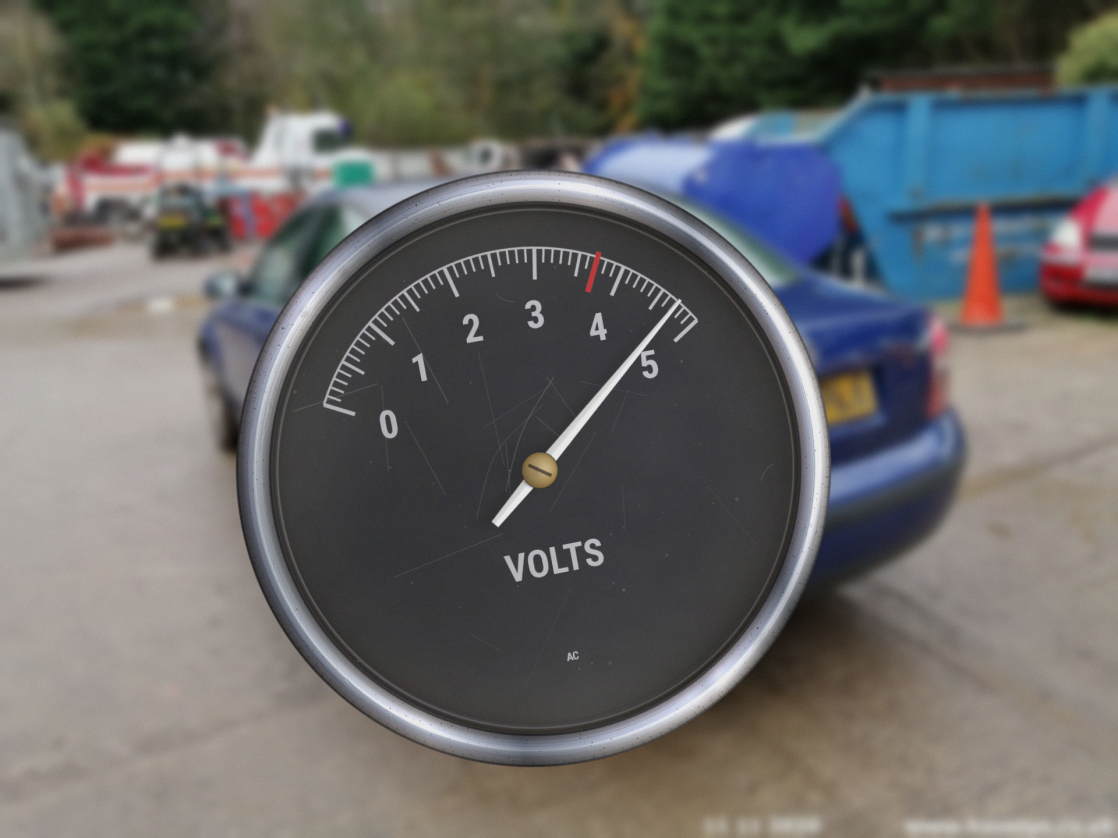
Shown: value=4.7 unit=V
